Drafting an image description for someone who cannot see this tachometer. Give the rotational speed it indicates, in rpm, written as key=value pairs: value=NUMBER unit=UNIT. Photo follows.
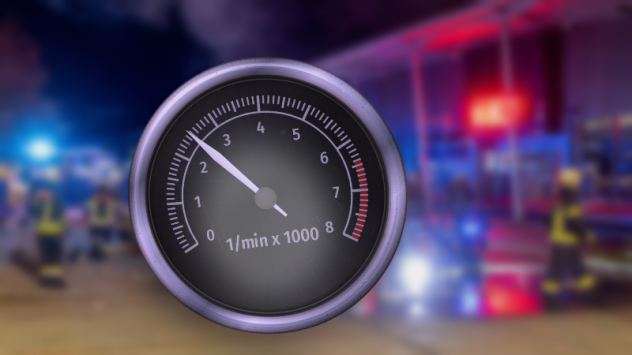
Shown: value=2500 unit=rpm
